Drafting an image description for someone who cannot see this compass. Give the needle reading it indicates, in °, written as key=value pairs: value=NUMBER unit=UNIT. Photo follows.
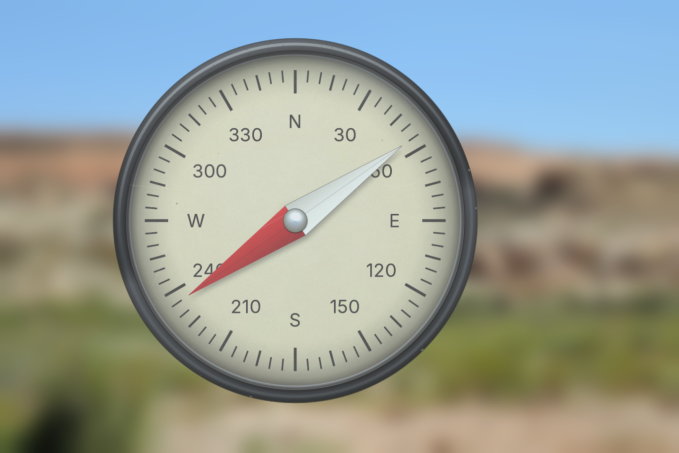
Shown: value=235 unit=°
